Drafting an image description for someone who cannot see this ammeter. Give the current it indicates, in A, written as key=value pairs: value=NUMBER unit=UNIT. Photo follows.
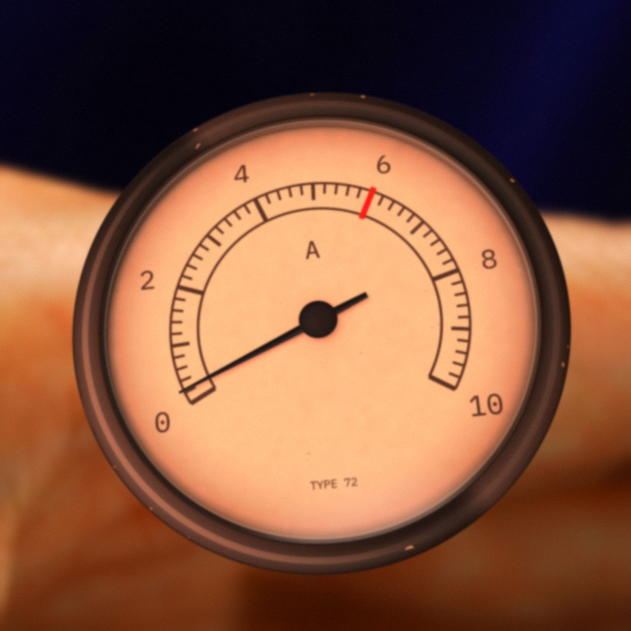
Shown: value=0.2 unit=A
